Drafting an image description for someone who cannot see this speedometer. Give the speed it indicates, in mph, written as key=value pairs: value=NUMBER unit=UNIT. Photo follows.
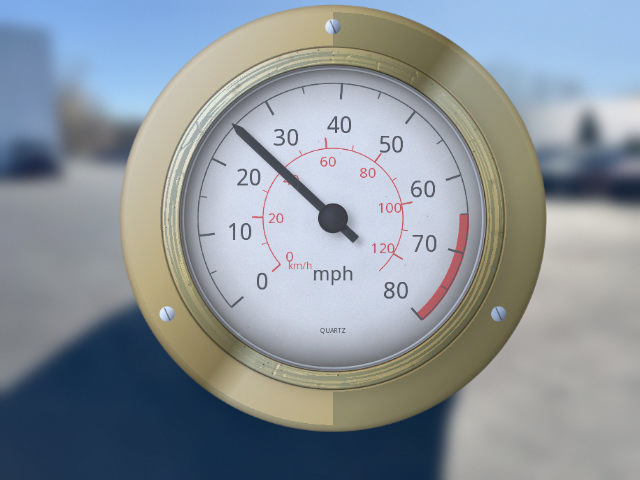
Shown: value=25 unit=mph
